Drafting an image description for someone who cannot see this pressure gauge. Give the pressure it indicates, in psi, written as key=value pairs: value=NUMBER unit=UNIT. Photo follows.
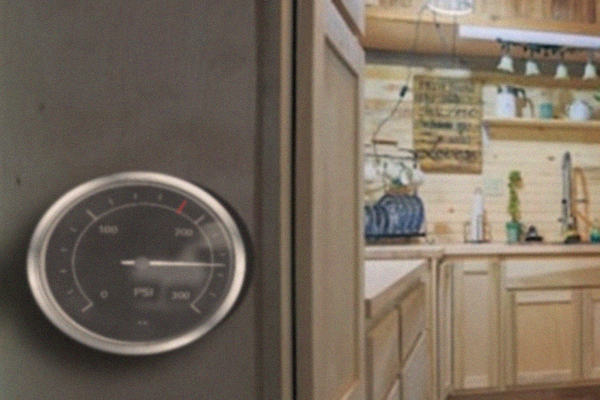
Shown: value=250 unit=psi
